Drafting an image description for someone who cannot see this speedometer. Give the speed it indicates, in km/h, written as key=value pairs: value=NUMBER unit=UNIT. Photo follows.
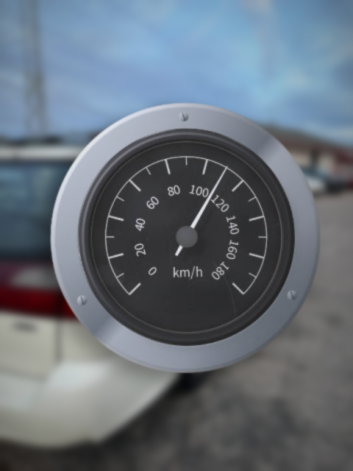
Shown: value=110 unit=km/h
